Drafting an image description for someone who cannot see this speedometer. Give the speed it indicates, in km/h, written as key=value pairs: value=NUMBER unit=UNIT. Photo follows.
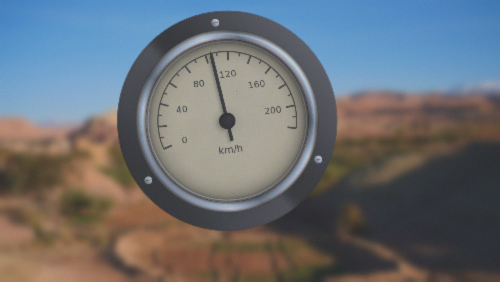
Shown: value=105 unit=km/h
